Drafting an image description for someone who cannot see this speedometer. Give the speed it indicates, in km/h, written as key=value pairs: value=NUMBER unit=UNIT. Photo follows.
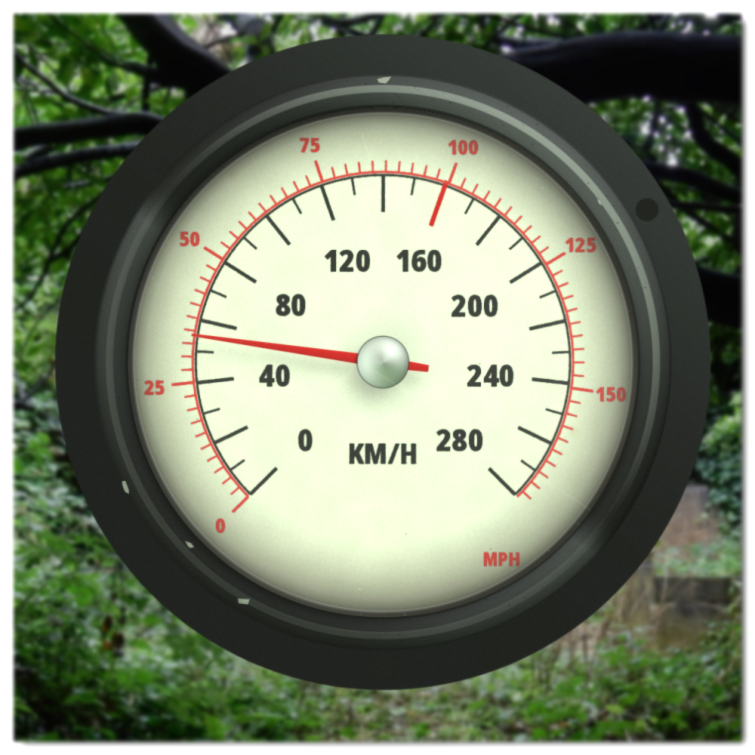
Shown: value=55 unit=km/h
